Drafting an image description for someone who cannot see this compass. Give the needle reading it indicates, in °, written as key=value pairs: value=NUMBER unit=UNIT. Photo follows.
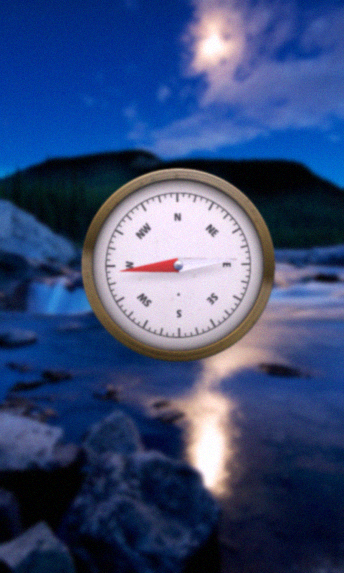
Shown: value=265 unit=°
